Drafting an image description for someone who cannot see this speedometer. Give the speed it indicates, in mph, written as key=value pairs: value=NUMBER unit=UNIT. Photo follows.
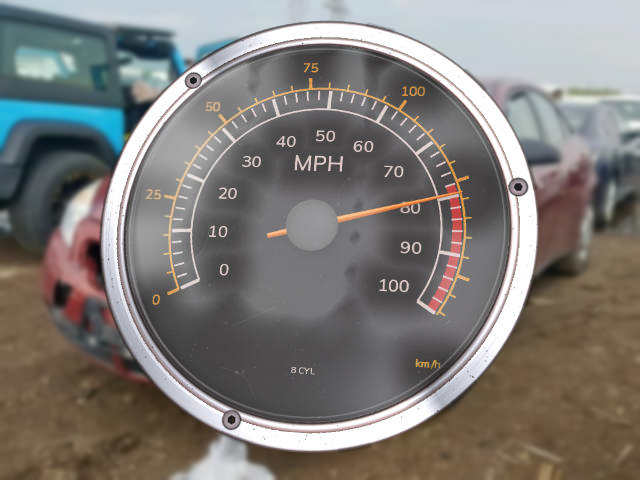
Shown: value=80 unit=mph
